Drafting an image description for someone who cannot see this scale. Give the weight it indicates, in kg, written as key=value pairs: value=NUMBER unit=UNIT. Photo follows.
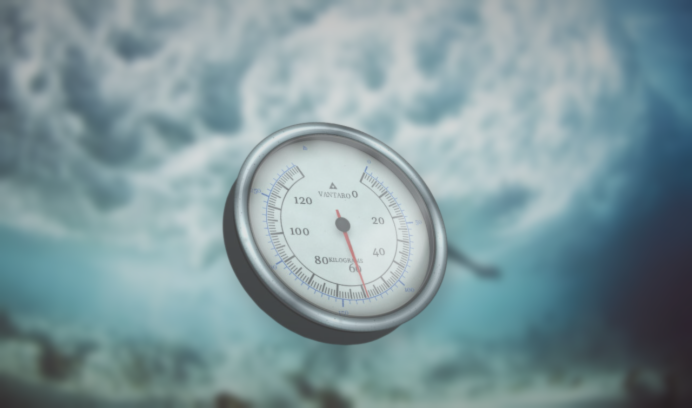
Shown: value=60 unit=kg
